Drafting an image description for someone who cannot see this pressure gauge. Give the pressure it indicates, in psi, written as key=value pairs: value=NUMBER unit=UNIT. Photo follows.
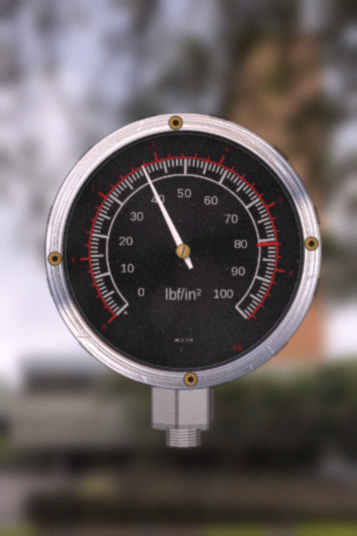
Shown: value=40 unit=psi
